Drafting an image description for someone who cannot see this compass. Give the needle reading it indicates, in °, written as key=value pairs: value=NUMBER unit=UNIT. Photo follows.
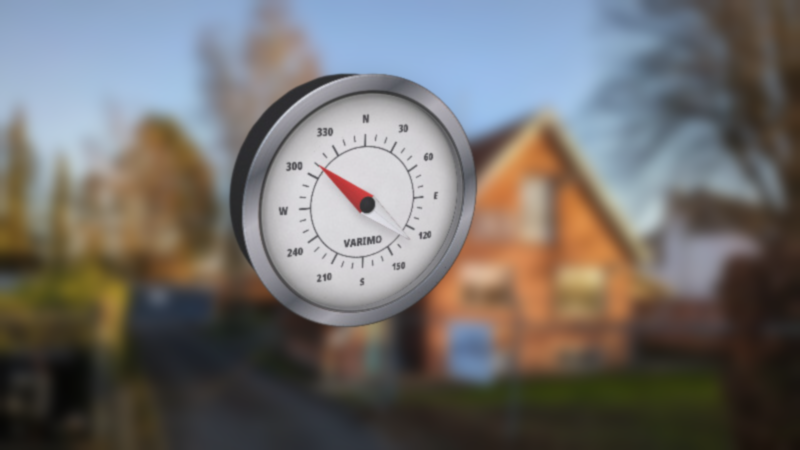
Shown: value=310 unit=°
